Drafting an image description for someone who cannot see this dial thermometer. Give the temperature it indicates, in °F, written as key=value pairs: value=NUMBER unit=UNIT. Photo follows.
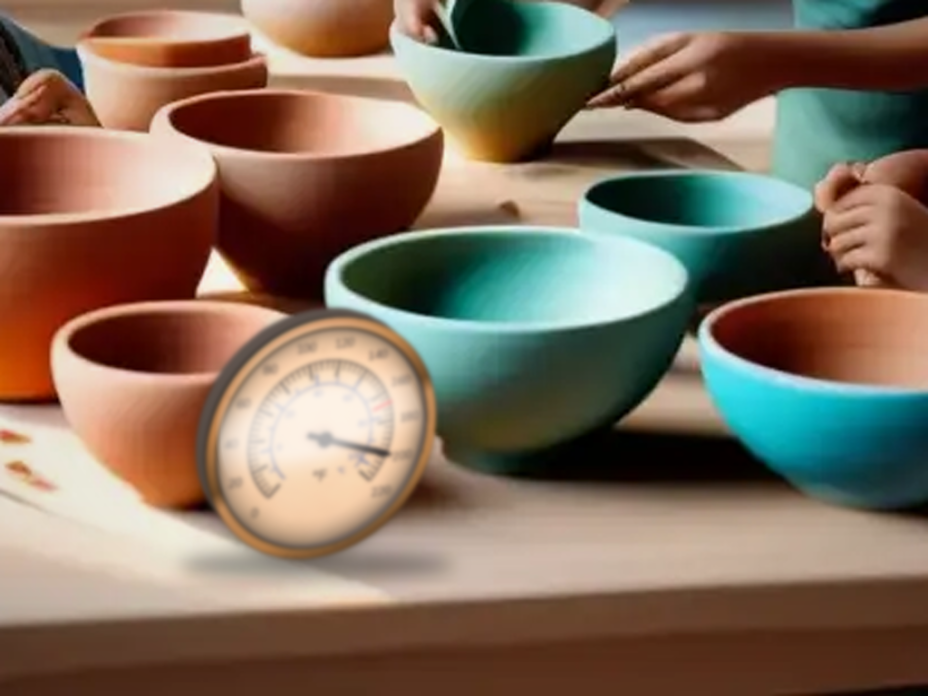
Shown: value=200 unit=°F
